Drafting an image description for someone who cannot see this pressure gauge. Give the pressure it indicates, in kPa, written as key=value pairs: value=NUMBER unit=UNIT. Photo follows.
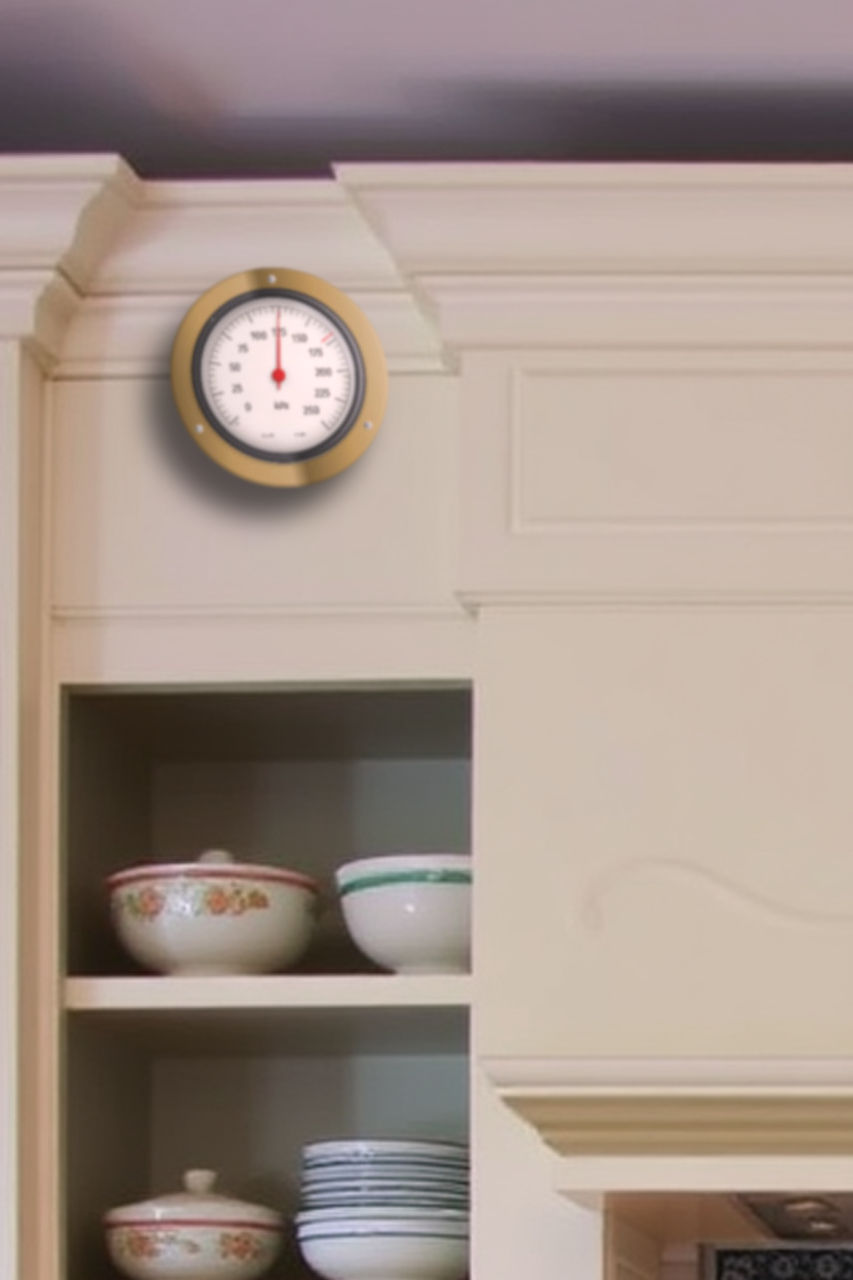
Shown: value=125 unit=kPa
